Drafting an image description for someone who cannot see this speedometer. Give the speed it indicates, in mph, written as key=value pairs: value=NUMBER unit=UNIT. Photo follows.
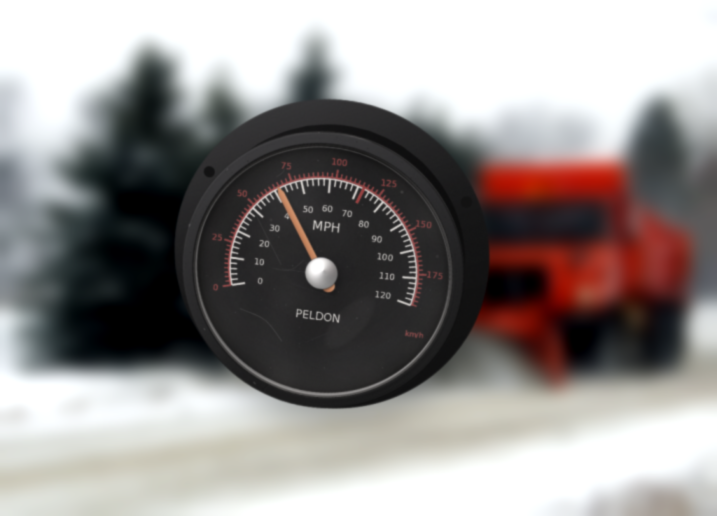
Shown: value=42 unit=mph
